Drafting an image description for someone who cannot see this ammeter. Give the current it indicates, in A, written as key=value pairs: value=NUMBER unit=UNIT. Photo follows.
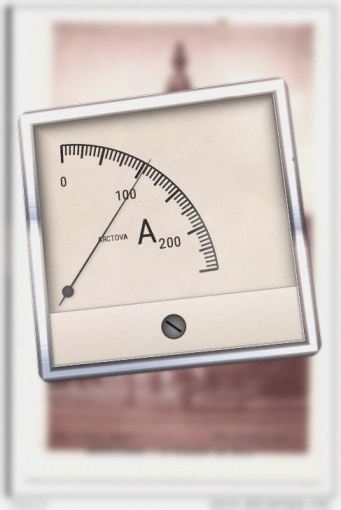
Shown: value=105 unit=A
